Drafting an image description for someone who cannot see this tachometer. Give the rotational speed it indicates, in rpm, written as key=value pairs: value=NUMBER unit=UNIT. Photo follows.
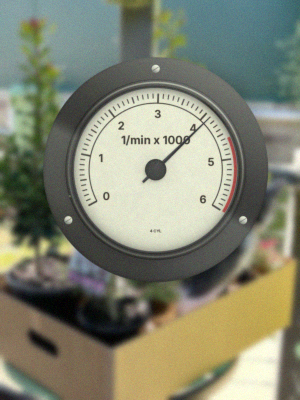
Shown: value=4100 unit=rpm
